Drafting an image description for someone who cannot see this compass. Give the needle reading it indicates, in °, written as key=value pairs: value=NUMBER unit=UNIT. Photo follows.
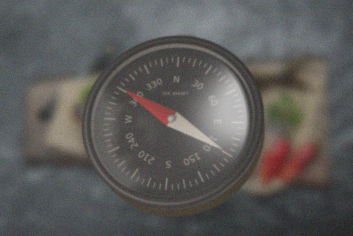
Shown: value=300 unit=°
